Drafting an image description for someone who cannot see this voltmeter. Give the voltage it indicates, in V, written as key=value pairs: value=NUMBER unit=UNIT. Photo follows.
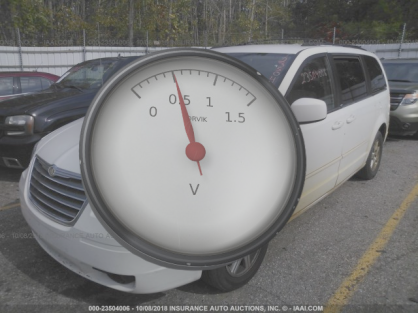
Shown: value=0.5 unit=V
